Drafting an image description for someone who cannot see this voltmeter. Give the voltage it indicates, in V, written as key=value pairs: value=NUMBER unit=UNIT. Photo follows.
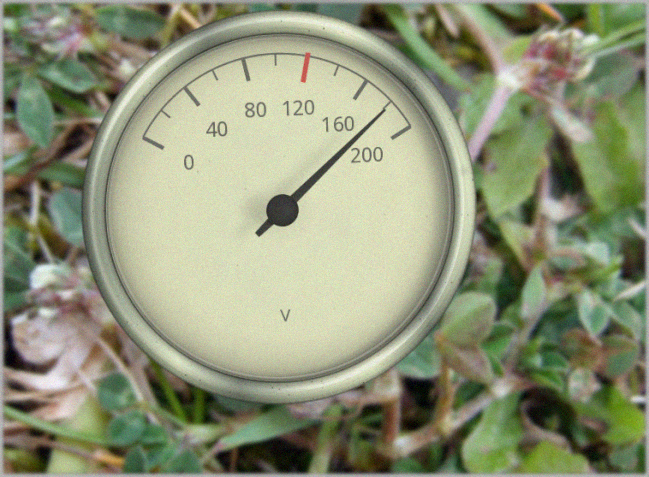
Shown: value=180 unit=V
